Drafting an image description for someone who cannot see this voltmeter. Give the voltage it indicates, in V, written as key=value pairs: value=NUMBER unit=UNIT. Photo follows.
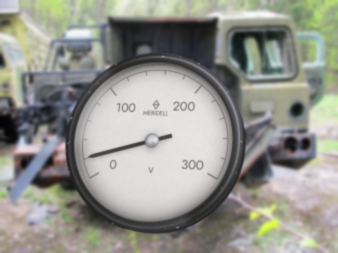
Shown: value=20 unit=V
